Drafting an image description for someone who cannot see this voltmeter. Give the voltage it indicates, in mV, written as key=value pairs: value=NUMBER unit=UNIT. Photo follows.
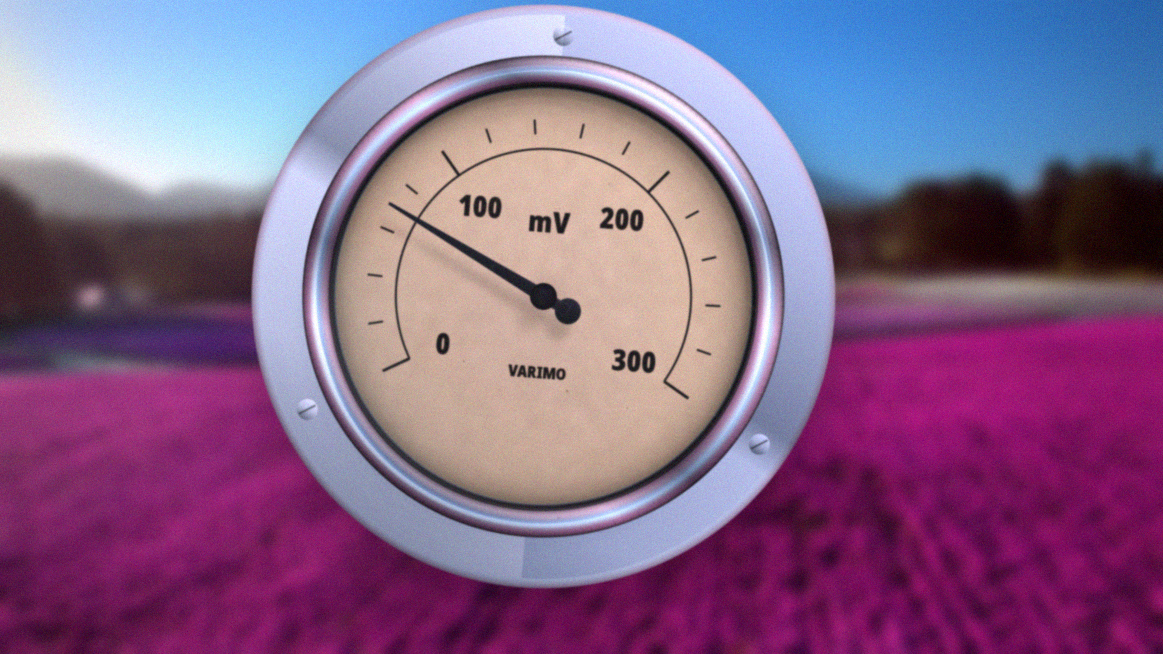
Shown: value=70 unit=mV
